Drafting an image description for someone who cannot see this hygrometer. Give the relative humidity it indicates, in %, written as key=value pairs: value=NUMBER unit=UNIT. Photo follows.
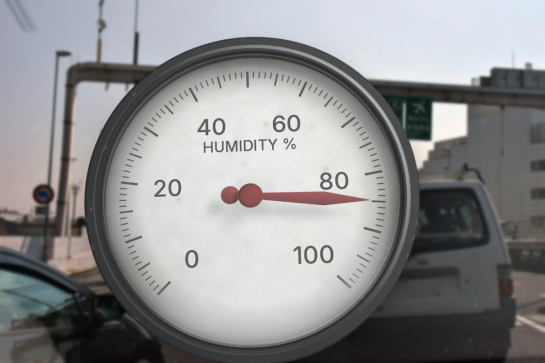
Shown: value=85 unit=%
